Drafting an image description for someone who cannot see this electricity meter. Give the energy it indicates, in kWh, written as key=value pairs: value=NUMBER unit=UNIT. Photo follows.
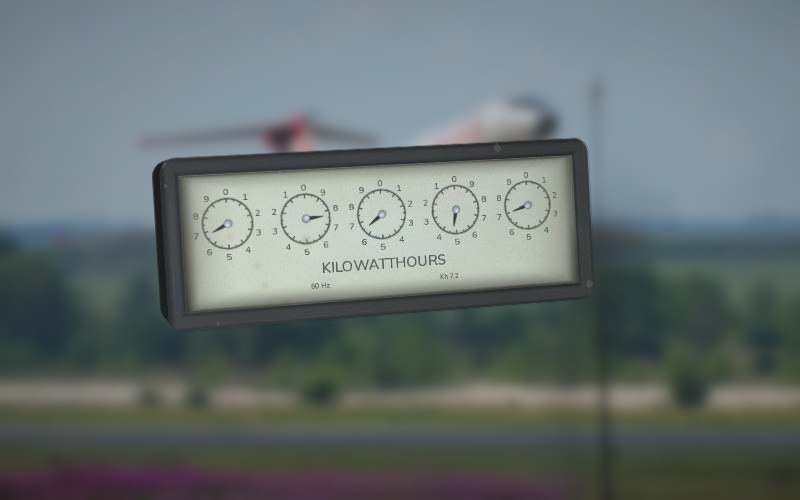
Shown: value=67647 unit=kWh
